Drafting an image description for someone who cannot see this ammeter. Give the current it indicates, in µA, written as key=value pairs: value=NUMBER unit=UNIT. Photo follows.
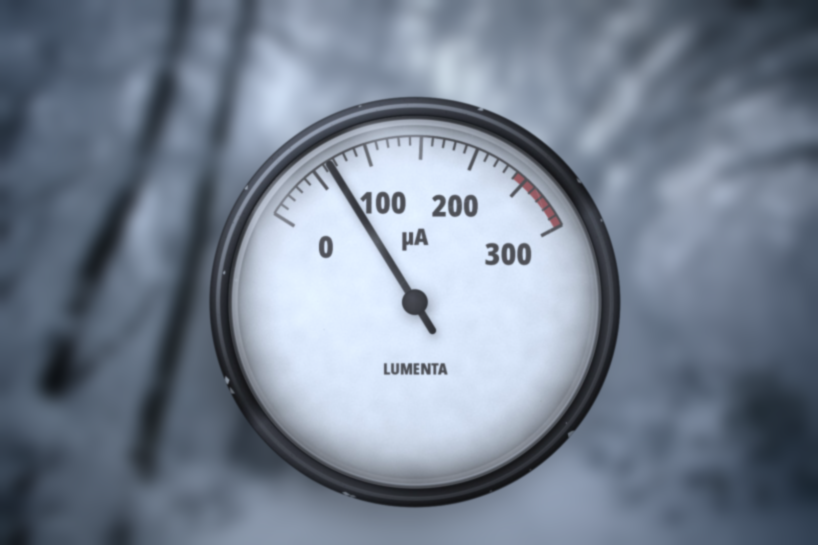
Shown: value=65 unit=µA
